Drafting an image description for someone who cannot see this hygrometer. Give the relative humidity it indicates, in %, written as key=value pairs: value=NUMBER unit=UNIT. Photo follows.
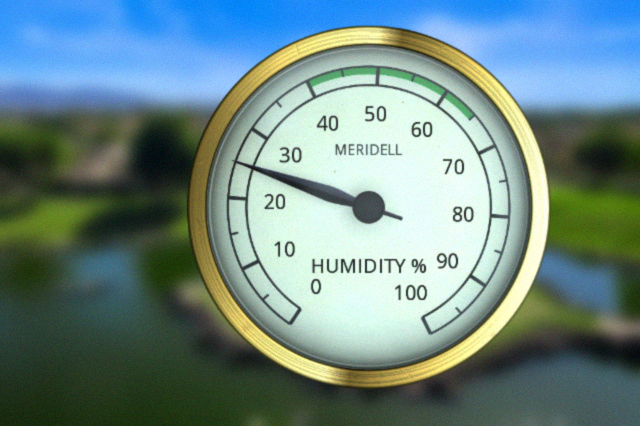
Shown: value=25 unit=%
